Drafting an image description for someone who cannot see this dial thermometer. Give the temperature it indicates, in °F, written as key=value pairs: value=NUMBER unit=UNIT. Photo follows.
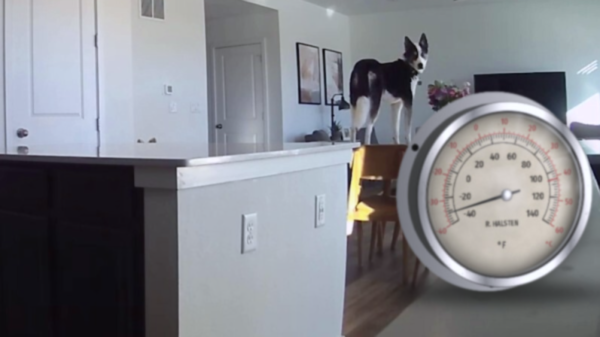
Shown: value=-30 unit=°F
